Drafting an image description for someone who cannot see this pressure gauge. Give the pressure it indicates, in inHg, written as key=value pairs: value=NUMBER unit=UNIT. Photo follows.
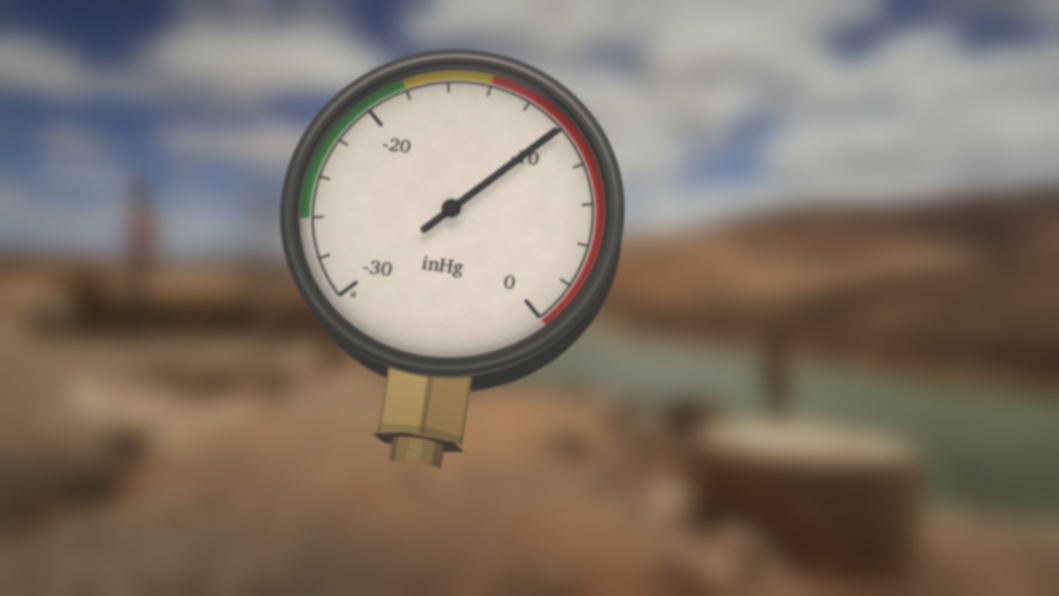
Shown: value=-10 unit=inHg
